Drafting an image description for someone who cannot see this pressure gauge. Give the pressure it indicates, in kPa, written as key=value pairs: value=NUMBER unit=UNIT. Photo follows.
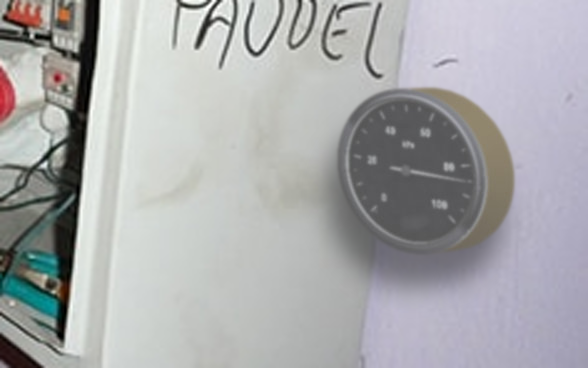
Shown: value=85 unit=kPa
